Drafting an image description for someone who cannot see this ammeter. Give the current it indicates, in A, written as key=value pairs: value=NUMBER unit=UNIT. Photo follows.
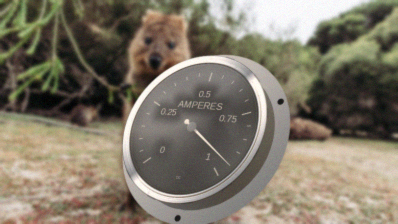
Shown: value=0.95 unit=A
